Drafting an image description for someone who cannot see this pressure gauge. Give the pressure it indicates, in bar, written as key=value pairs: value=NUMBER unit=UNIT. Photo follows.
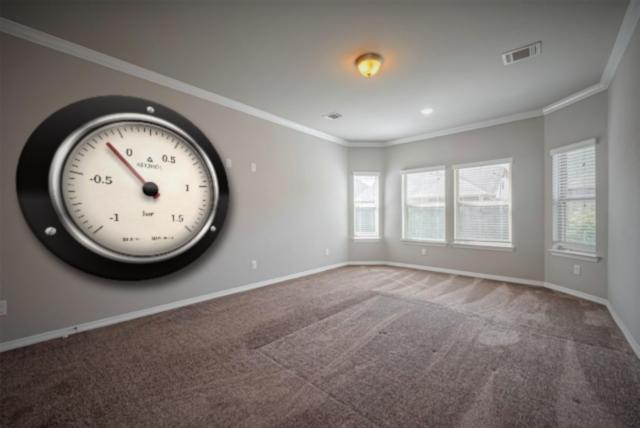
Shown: value=-0.15 unit=bar
